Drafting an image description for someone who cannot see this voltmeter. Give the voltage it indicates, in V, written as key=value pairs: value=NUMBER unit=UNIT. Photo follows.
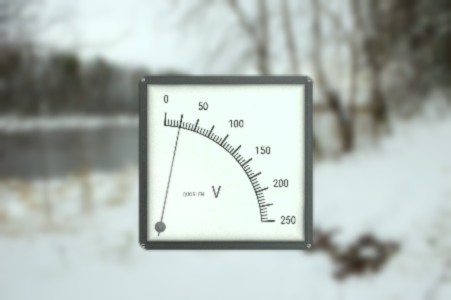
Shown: value=25 unit=V
